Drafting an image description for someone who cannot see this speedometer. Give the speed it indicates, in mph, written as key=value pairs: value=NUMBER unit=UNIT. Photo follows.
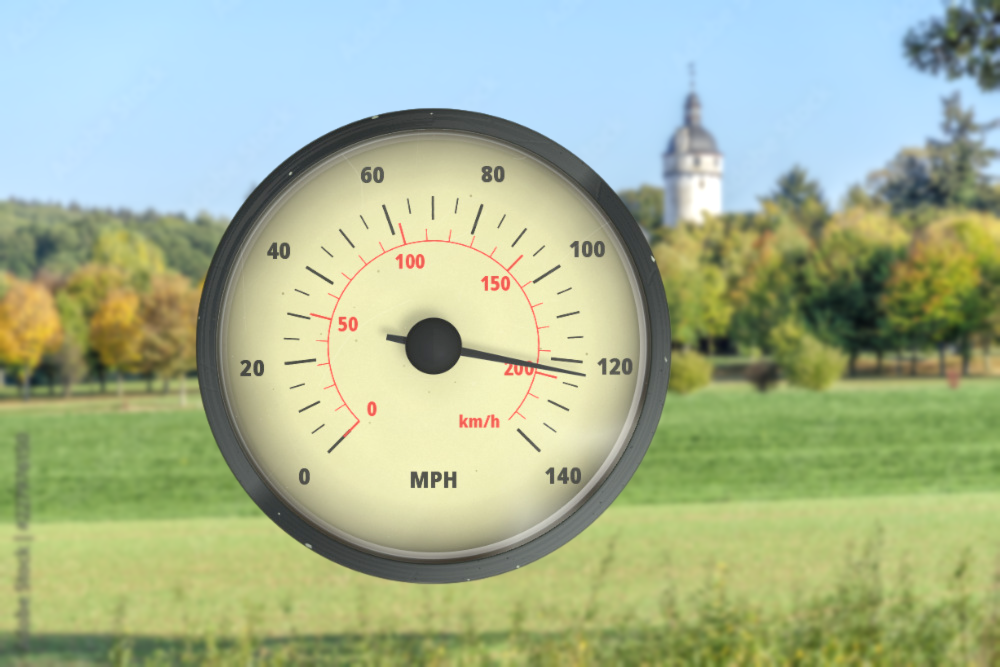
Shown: value=122.5 unit=mph
